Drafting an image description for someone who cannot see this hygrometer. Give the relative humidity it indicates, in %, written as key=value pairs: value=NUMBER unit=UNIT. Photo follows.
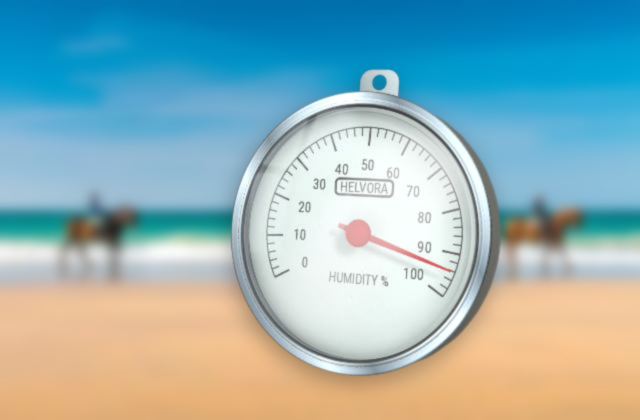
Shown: value=94 unit=%
